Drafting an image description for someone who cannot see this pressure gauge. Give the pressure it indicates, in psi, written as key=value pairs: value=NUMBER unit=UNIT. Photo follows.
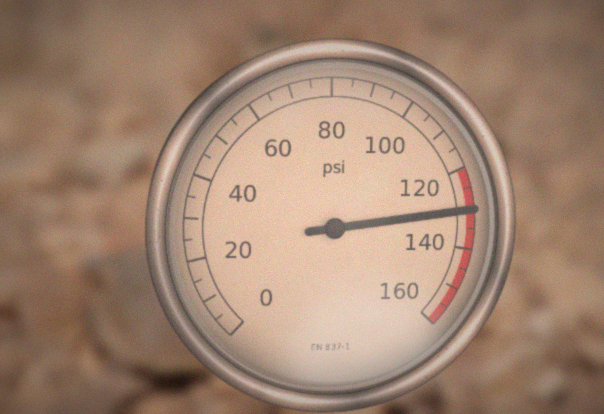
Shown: value=130 unit=psi
